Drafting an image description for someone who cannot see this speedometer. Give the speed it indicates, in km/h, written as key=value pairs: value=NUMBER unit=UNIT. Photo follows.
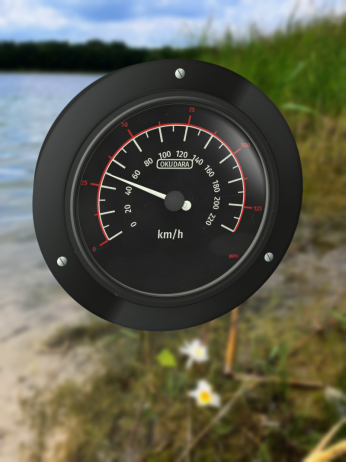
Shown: value=50 unit=km/h
